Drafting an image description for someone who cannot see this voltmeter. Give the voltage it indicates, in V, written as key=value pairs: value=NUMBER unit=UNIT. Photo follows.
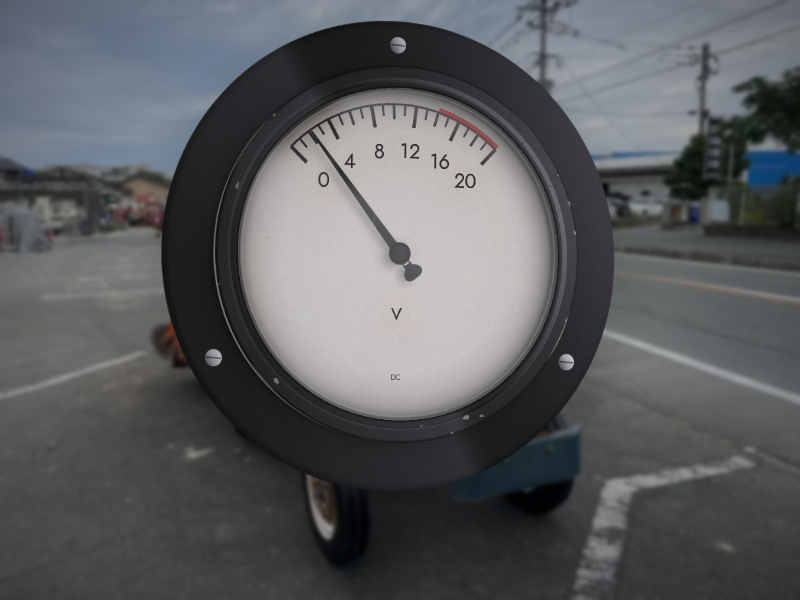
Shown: value=2 unit=V
